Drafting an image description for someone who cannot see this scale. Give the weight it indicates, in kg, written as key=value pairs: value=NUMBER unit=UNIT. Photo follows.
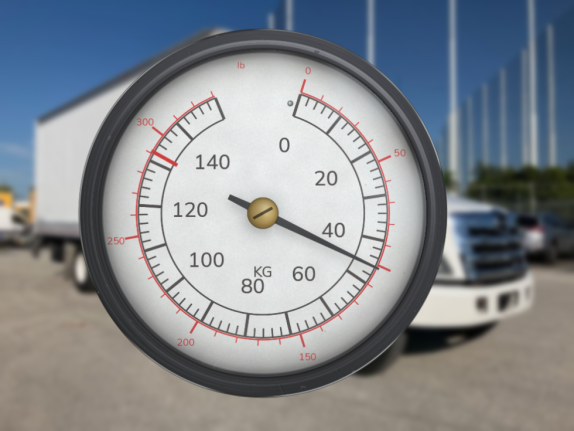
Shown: value=46 unit=kg
